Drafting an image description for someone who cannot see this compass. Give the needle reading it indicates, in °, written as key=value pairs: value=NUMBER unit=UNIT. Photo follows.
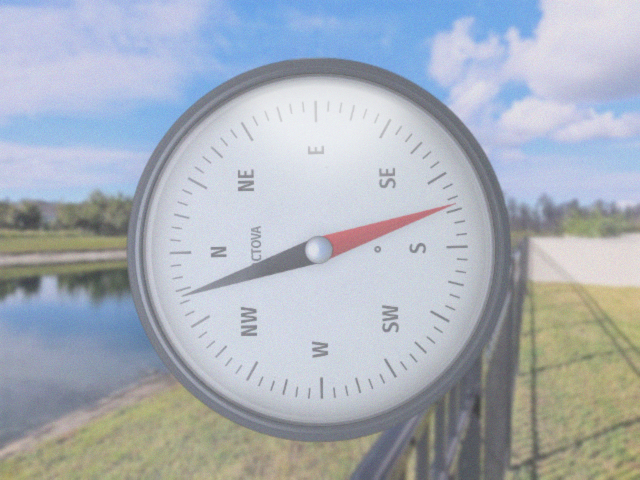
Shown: value=162.5 unit=°
